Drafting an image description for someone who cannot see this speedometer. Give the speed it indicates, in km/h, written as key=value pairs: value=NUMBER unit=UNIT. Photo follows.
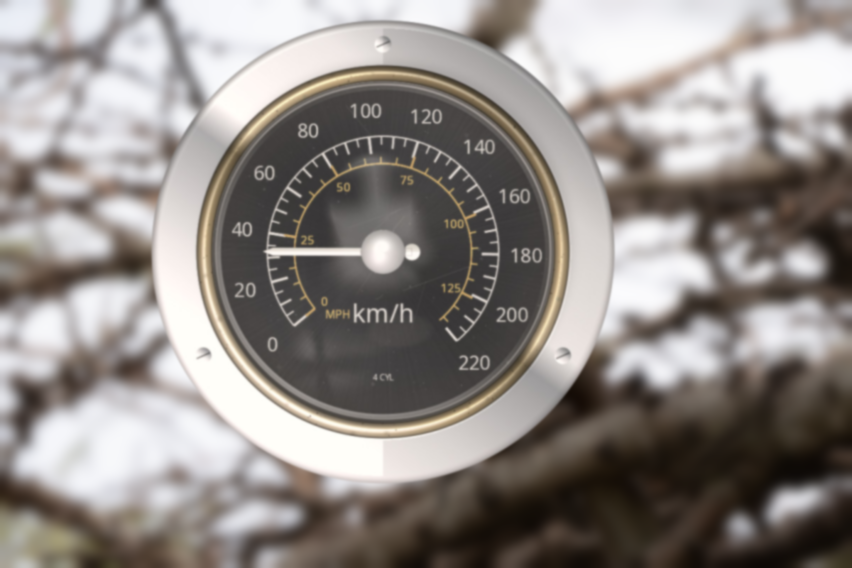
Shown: value=32.5 unit=km/h
